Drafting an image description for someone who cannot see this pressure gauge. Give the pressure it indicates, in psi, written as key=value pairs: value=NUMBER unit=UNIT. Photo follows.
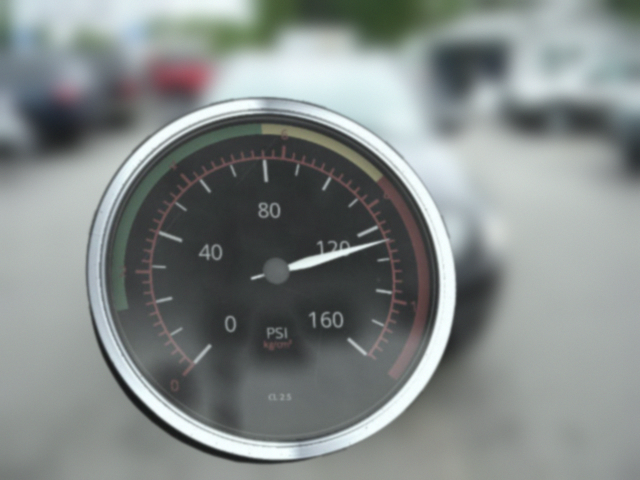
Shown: value=125 unit=psi
